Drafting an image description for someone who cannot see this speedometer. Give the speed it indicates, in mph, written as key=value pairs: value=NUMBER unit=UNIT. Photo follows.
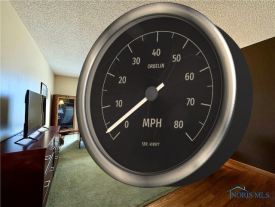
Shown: value=2.5 unit=mph
